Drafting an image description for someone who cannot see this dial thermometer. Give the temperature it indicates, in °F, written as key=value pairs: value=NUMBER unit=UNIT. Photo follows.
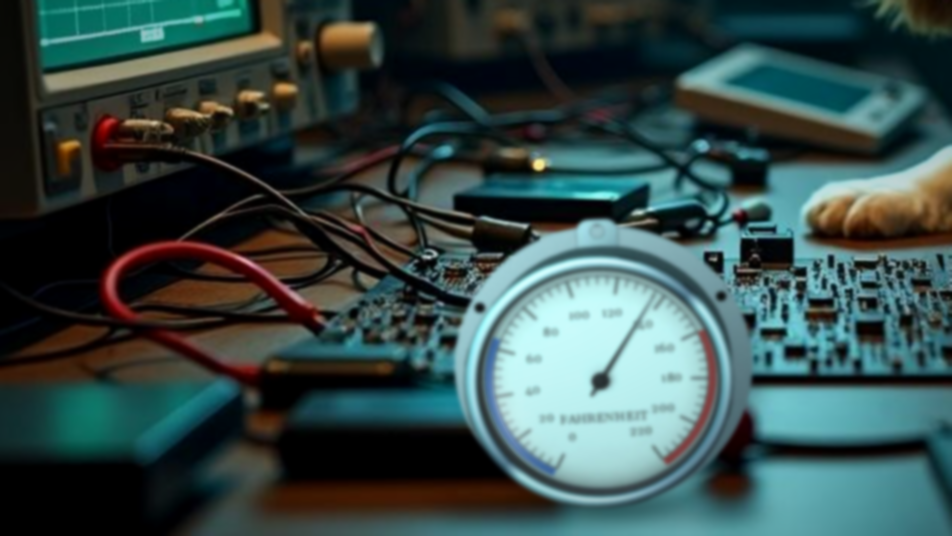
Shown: value=136 unit=°F
